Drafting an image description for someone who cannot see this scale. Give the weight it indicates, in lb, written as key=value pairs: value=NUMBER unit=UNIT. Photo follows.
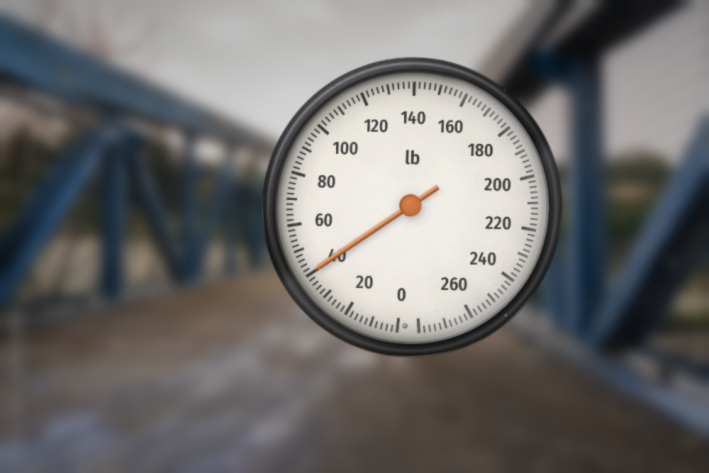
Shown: value=40 unit=lb
